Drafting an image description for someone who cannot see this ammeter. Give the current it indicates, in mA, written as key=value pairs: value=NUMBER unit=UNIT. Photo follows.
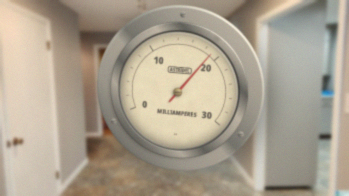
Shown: value=19 unit=mA
